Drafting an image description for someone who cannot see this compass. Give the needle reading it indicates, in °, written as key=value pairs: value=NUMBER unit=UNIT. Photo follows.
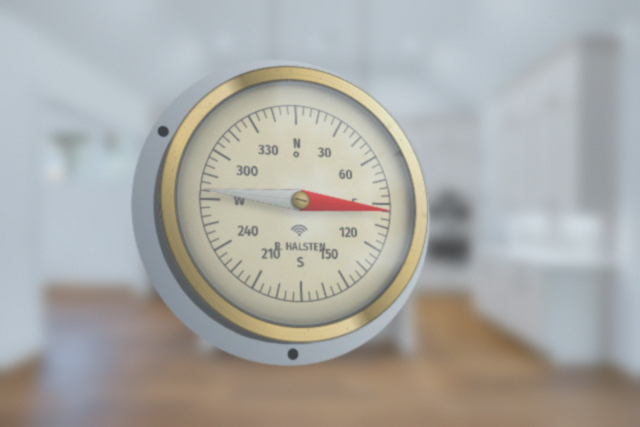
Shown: value=95 unit=°
